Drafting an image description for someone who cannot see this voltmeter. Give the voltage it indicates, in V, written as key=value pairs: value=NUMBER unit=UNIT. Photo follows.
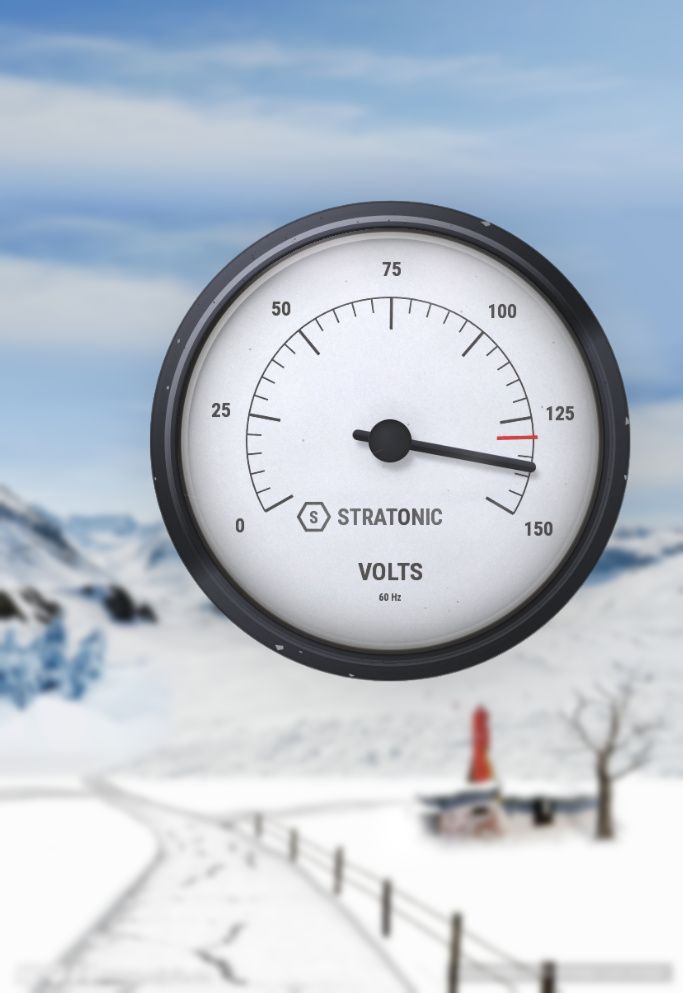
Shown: value=137.5 unit=V
